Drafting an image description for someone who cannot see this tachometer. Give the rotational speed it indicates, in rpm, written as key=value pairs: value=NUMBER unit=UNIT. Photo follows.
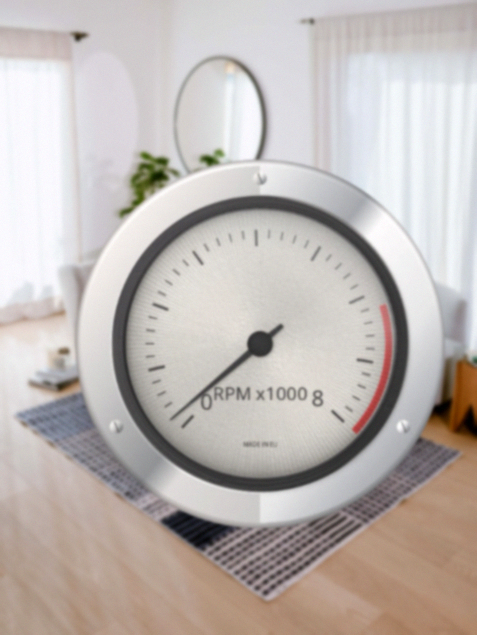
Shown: value=200 unit=rpm
